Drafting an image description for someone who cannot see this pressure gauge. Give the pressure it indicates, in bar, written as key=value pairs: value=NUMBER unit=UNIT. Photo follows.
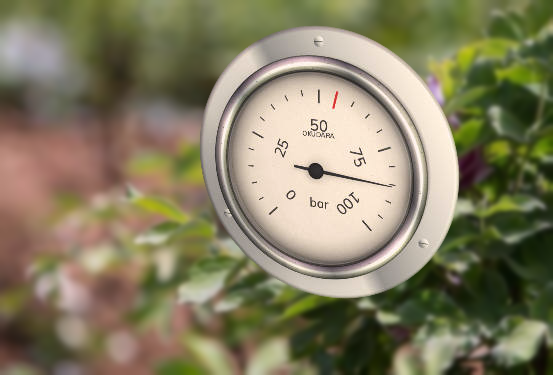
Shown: value=85 unit=bar
